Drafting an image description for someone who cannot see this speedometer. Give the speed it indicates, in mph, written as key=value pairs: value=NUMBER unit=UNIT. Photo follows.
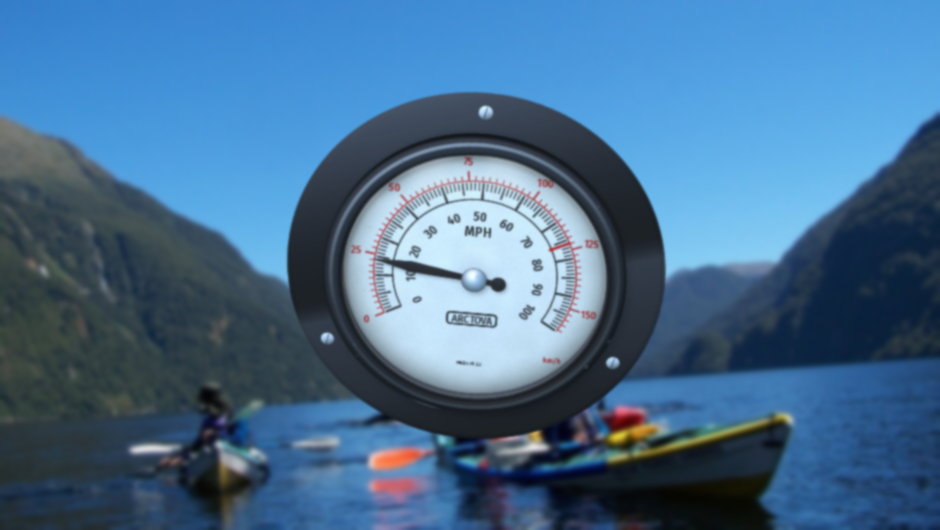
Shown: value=15 unit=mph
